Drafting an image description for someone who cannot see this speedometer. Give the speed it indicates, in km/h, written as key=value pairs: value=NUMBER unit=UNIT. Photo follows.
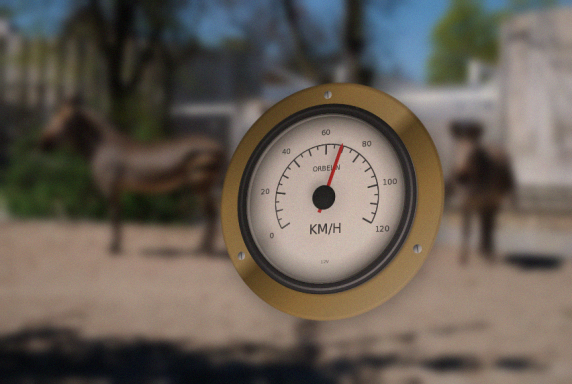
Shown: value=70 unit=km/h
